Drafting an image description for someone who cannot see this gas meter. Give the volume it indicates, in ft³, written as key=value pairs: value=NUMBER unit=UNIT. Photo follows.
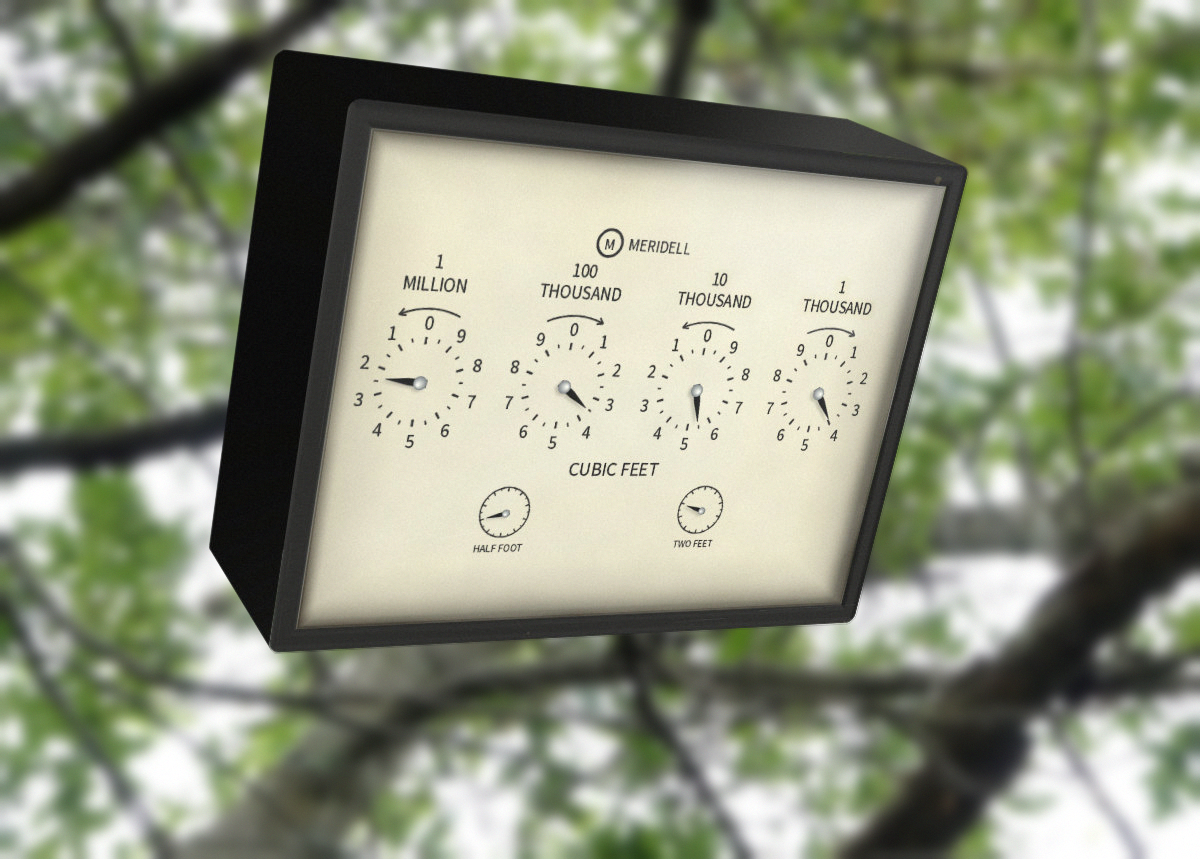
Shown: value=235400 unit=ft³
